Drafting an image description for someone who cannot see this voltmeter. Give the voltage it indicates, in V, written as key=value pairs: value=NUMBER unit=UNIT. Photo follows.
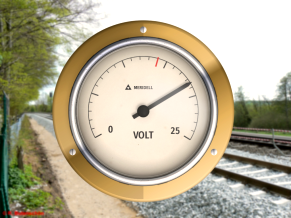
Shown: value=18.5 unit=V
